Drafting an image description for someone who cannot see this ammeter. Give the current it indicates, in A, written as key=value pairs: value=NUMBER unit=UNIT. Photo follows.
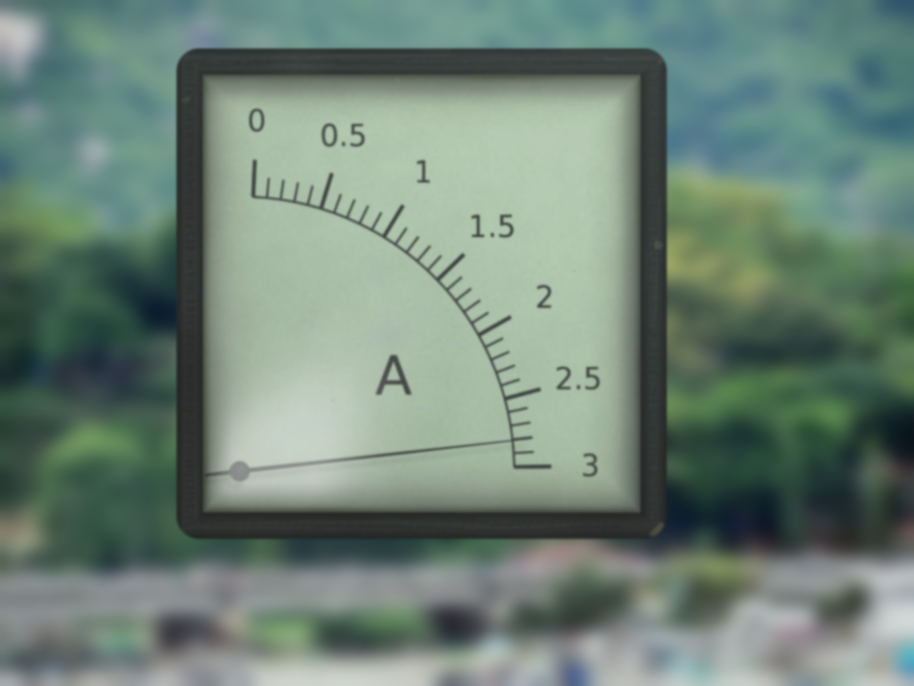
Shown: value=2.8 unit=A
